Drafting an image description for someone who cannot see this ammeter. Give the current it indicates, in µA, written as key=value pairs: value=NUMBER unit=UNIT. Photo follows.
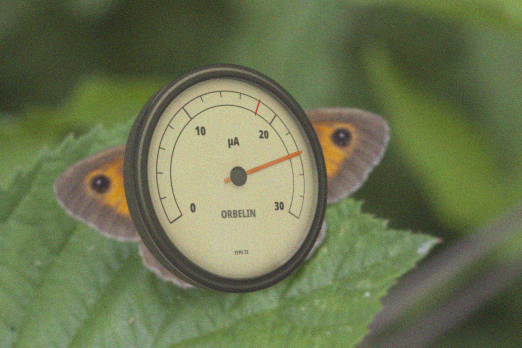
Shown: value=24 unit=µA
